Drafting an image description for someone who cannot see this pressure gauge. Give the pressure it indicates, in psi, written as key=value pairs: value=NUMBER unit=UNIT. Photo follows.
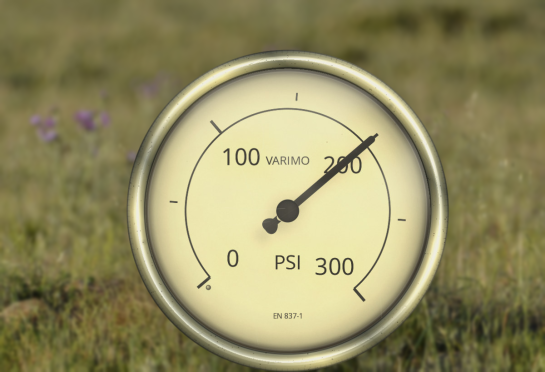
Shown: value=200 unit=psi
